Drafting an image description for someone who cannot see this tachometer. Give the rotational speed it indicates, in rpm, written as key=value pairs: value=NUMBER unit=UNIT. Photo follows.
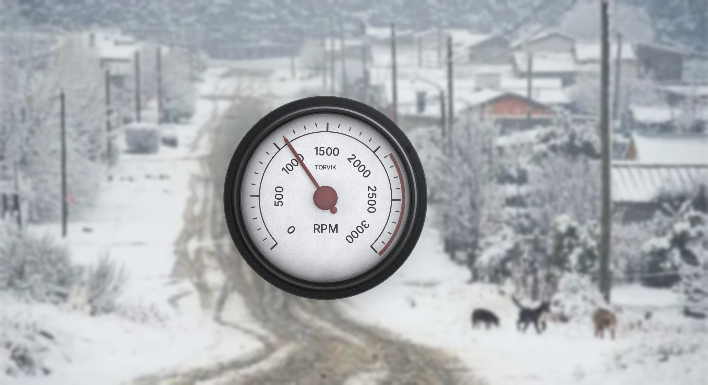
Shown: value=1100 unit=rpm
